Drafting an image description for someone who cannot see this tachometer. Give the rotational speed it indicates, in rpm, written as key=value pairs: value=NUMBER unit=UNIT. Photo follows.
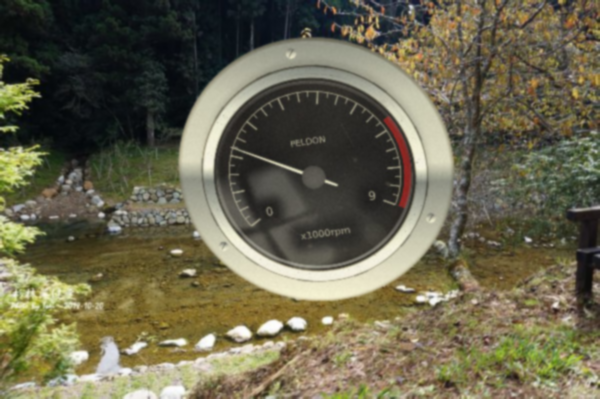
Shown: value=2250 unit=rpm
